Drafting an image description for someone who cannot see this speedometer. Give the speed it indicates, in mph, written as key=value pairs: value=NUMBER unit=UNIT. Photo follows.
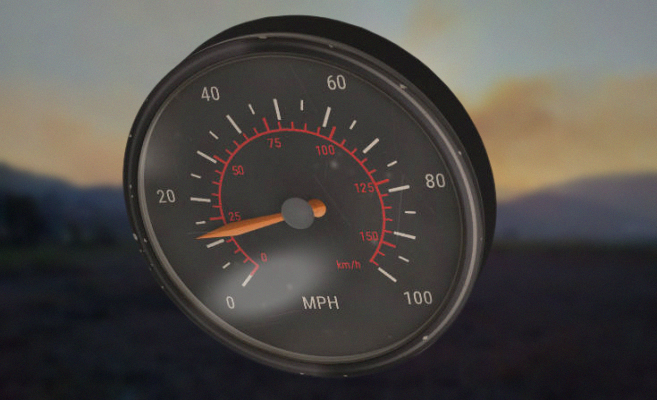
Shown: value=12.5 unit=mph
